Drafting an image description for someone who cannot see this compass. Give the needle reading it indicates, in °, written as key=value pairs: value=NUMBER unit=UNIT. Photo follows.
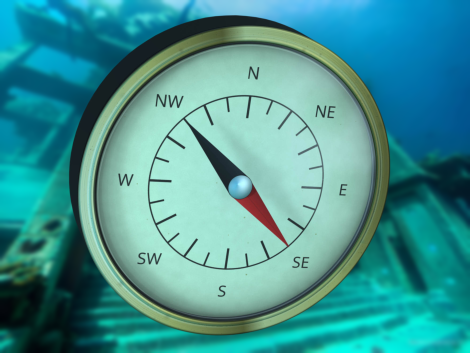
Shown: value=135 unit=°
